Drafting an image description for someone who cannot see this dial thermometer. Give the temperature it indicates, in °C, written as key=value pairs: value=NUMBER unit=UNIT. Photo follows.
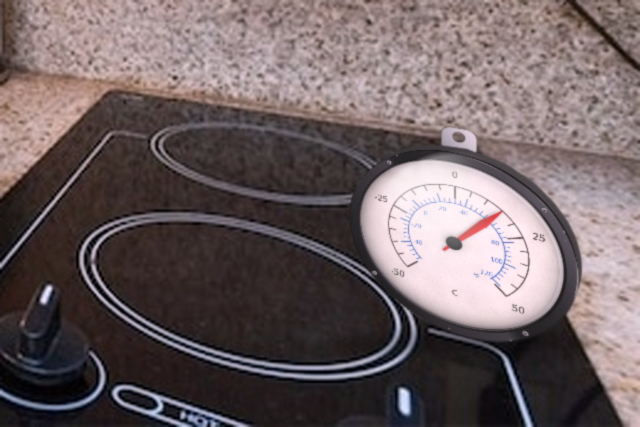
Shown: value=15 unit=°C
